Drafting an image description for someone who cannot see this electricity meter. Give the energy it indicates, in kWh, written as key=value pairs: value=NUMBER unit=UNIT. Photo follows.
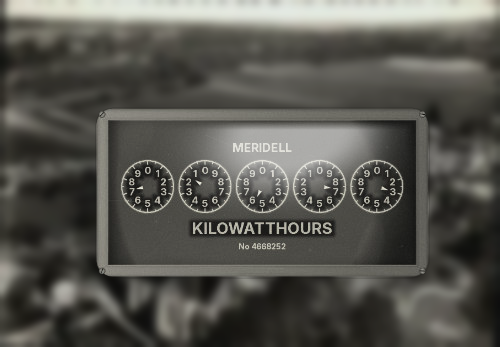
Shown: value=71573 unit=kWh
